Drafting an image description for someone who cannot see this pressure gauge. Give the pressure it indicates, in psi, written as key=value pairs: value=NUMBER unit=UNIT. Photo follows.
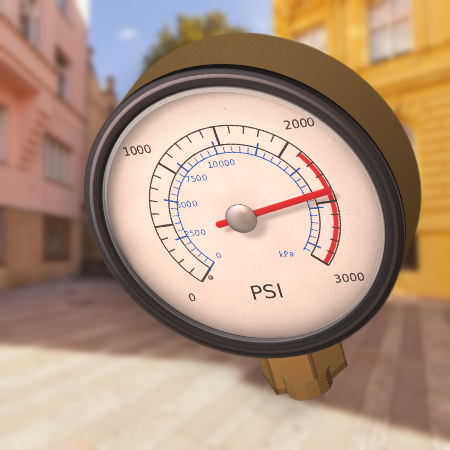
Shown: value=2400 unit=psi
